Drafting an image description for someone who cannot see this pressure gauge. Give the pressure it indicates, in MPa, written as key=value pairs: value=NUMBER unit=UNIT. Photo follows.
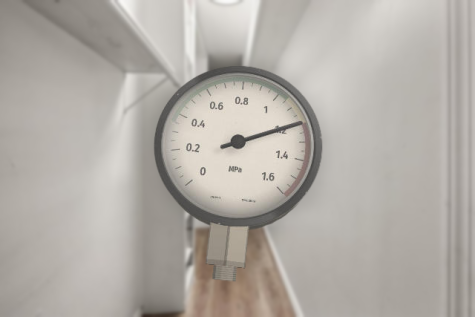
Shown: value=1.2 unit=MPa
